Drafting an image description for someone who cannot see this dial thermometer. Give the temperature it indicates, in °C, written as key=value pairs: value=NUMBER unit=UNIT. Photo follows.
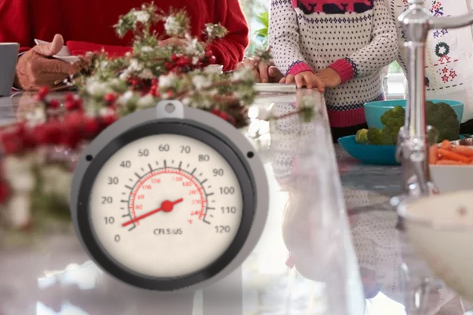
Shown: value=5 unit=°C
